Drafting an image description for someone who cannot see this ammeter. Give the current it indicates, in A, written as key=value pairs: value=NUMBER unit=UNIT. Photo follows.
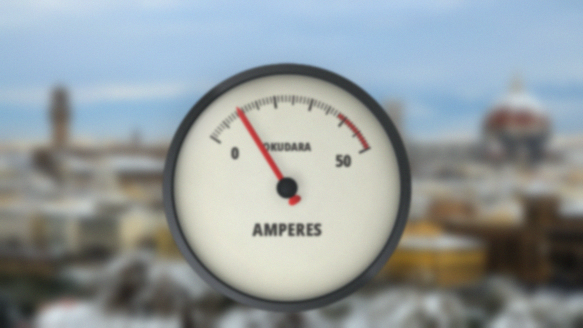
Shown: value=10 unit=A
